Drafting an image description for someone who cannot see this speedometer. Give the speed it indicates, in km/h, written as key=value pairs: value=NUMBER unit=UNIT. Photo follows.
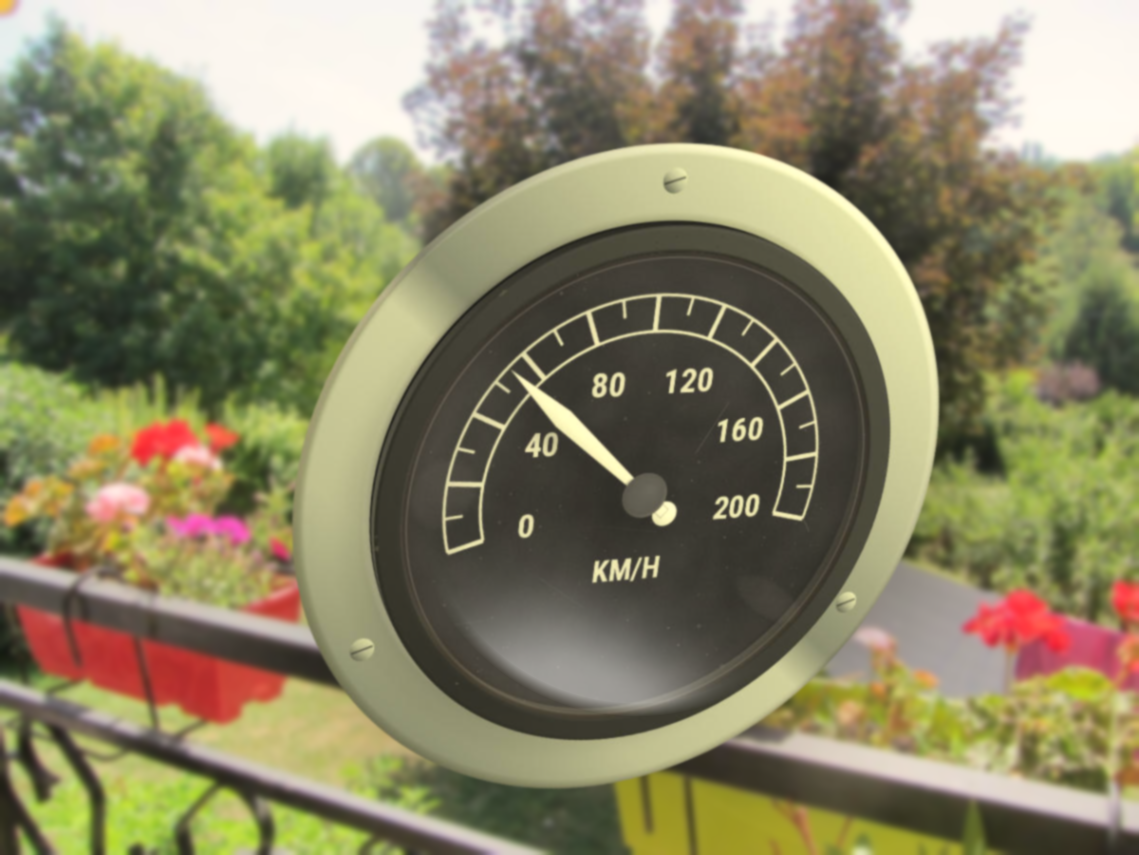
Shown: value=55 unit=km/h
